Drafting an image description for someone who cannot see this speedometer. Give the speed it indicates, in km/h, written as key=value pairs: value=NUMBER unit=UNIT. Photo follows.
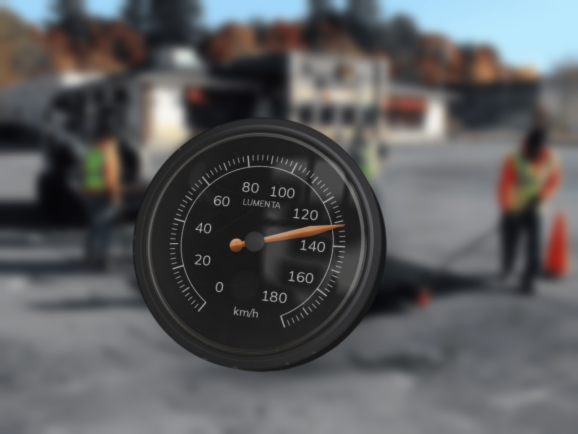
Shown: value=132 unit=km/h
